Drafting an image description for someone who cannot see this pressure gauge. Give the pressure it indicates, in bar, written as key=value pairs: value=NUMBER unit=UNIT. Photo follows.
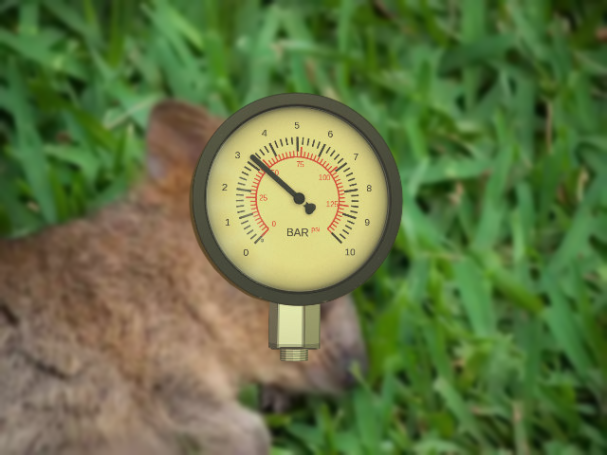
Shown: value=3.2 unit=bar
